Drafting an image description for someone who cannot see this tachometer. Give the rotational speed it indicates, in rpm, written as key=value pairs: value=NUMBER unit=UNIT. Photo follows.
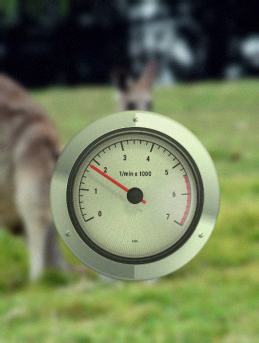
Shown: value=1800 unit=rpm
